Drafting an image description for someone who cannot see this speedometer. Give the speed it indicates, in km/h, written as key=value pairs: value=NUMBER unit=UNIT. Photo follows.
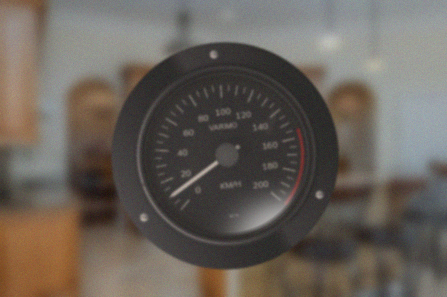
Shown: value=10 unit=km/h
